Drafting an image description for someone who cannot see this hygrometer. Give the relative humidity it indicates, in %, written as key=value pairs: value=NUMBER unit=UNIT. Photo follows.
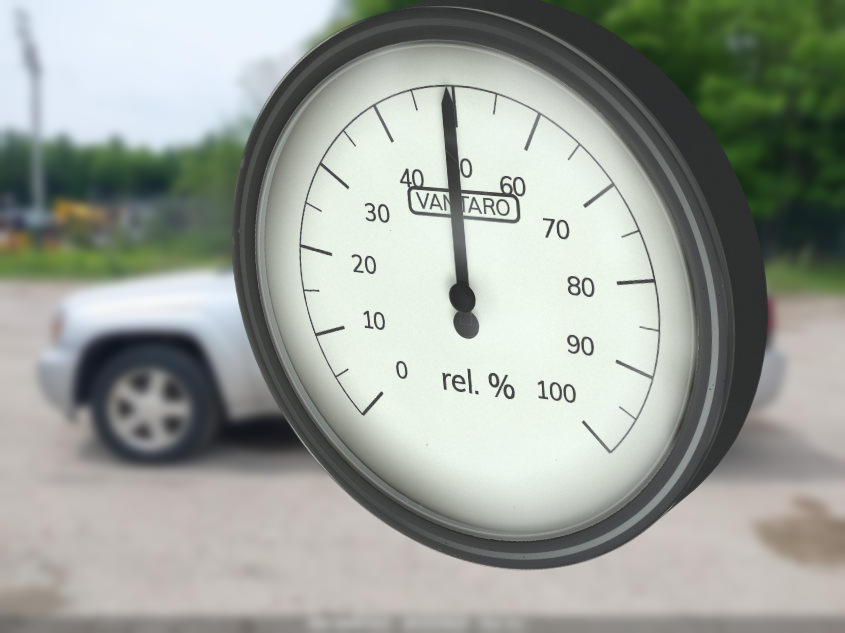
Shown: value=50 unit=%
